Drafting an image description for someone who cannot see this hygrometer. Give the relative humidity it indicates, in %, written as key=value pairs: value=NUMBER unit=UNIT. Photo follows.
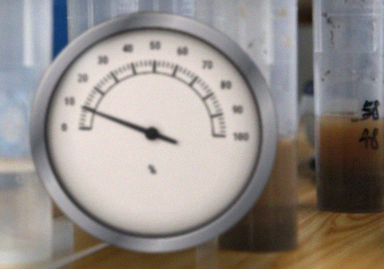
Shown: value=10 unit=%
